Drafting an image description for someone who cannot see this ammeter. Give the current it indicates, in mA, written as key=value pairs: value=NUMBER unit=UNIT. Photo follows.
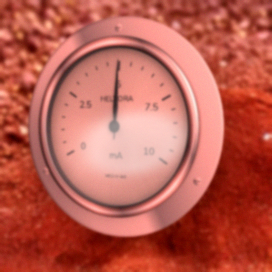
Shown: value=5 unit=mA
